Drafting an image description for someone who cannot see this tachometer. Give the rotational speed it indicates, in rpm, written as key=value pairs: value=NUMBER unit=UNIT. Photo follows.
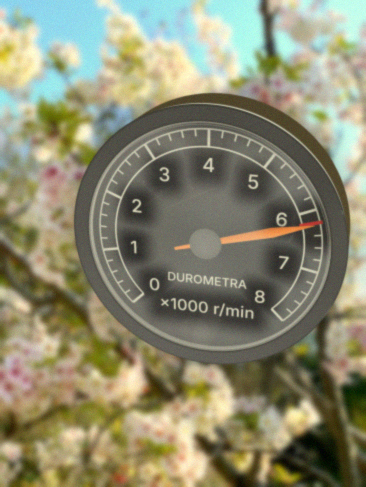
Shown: value=6200 unit=rpm
